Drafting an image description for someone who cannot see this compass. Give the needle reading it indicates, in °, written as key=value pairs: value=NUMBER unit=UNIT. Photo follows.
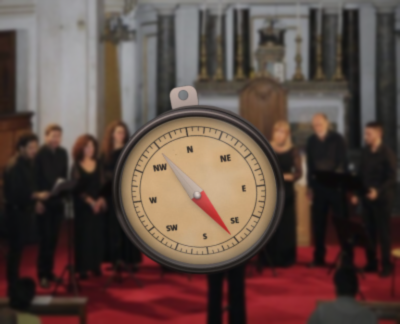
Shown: value=150 unit=°
